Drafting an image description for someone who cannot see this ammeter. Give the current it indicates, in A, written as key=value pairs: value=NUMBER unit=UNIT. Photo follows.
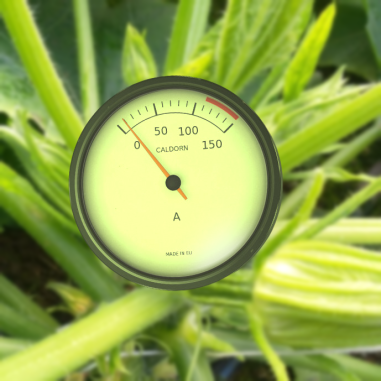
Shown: value=10 unit=A
